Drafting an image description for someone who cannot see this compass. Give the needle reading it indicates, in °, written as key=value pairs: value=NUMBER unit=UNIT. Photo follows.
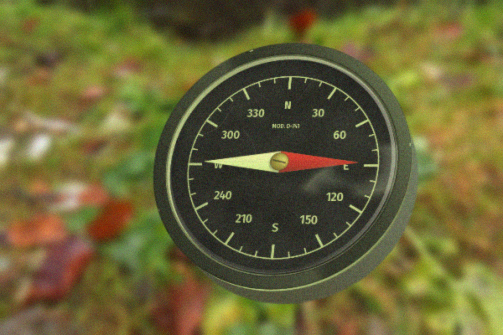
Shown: value=90 unit=°
